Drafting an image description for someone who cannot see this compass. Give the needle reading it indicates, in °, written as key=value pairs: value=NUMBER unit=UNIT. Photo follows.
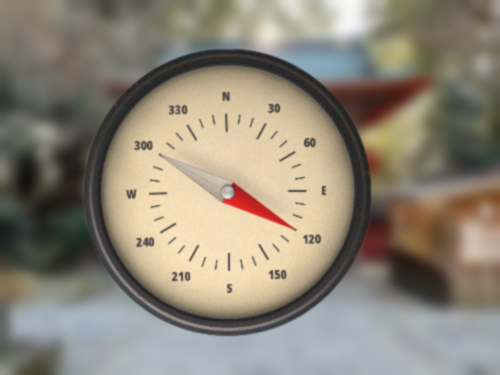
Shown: value=120 unit=°
